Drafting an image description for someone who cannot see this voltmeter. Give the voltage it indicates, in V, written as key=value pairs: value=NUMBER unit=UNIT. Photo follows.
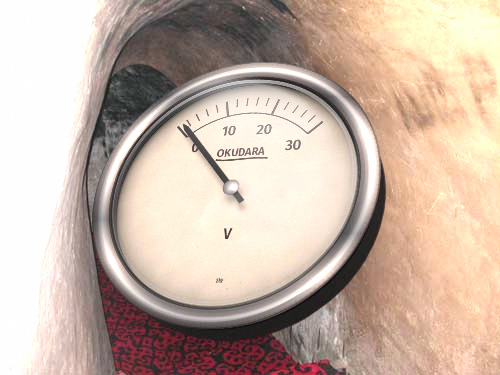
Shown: value=1 unit=V
